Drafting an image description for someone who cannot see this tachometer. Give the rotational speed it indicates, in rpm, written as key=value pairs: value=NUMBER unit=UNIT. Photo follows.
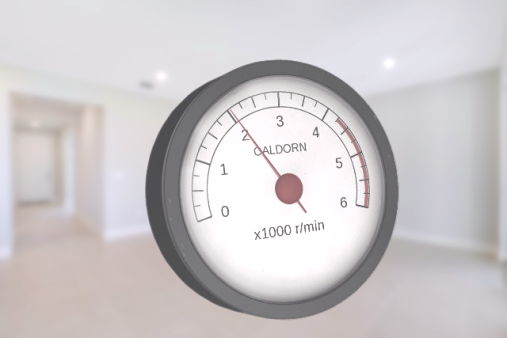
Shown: value=2000 unit=rpm
